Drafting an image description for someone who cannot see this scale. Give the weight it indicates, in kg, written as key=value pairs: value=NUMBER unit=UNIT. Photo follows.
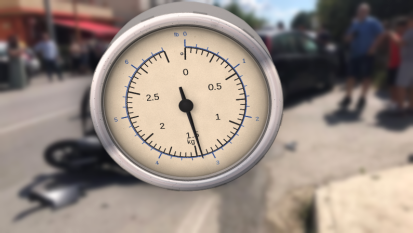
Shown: value=1.45 unit=kg
